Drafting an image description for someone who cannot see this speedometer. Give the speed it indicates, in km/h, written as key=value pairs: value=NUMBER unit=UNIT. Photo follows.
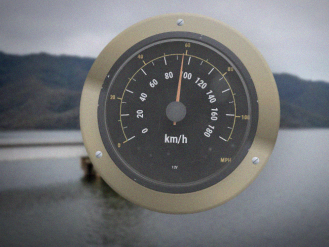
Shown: value=95 unit=km/h
